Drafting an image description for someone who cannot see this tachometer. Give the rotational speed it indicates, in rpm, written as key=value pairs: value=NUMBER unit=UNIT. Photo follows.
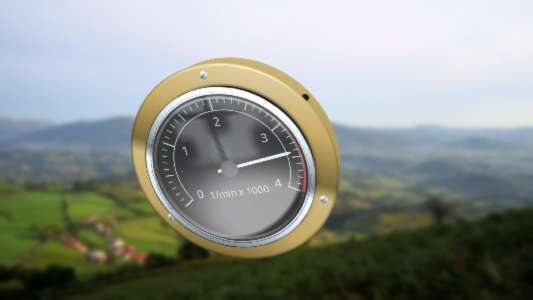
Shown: value=3400 unit=rpm
